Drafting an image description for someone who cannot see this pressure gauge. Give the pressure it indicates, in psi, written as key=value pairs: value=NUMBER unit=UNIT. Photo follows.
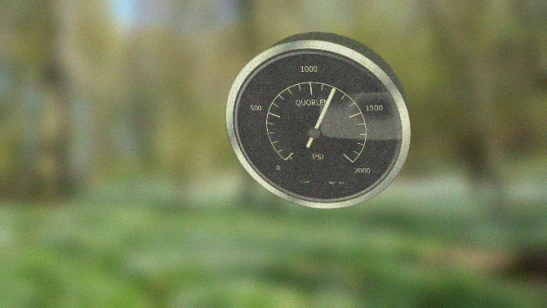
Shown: value=1200 unit=psi
